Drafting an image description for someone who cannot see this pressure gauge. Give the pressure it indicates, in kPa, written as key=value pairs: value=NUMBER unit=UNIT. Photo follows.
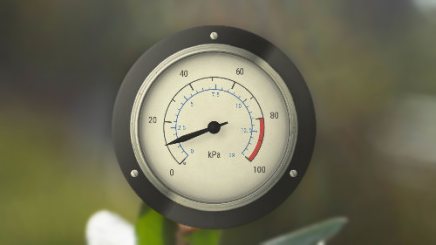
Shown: value=10 unit=kPa
